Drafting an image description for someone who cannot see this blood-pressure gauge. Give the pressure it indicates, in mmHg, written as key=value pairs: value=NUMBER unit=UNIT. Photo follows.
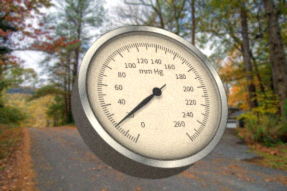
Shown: value=20 unit=mmHg
